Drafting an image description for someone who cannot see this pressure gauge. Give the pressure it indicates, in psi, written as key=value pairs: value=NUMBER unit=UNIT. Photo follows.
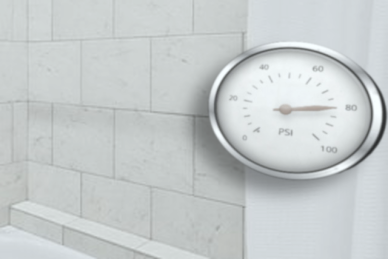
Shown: value=80 unit=psi
